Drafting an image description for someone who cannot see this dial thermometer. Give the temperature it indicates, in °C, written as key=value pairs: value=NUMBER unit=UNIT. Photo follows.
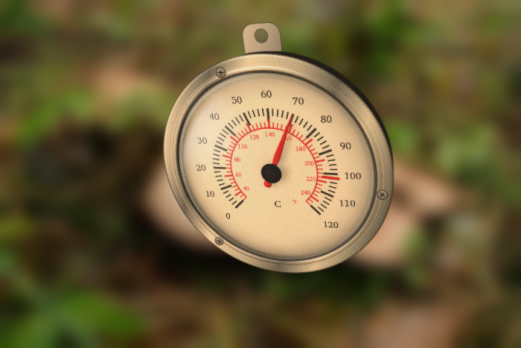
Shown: value=70 unit=°C
